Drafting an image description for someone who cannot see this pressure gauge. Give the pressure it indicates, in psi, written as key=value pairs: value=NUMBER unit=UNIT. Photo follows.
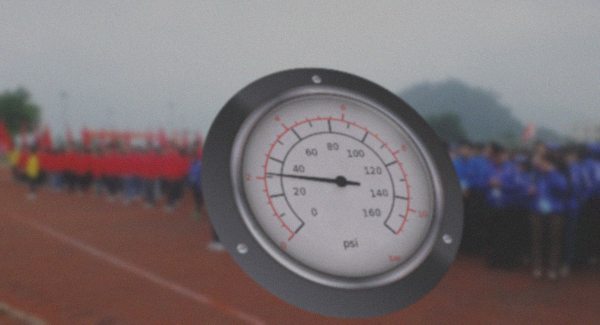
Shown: value=30 unit=psi
